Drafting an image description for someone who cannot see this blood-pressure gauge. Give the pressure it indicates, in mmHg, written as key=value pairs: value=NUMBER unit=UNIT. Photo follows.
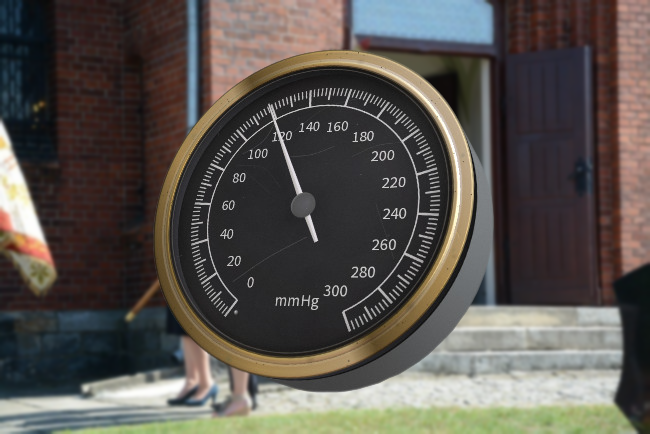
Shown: value=120 unit=mmHg
